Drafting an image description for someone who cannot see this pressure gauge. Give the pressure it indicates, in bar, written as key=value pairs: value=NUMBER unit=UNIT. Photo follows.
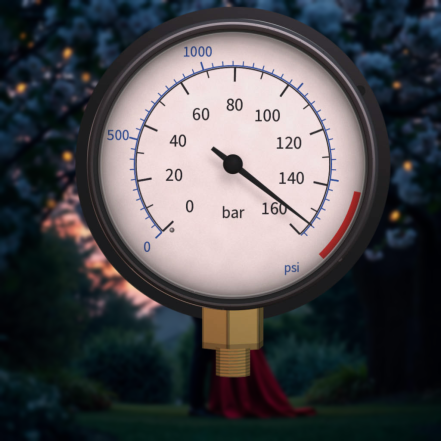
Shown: value=155 unit=bar
